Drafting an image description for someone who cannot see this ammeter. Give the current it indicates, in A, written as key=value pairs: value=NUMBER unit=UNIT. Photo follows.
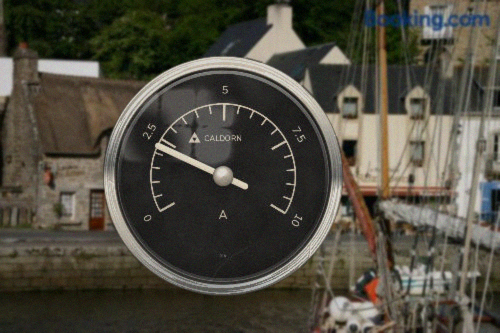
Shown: value=2.25 unit=A
